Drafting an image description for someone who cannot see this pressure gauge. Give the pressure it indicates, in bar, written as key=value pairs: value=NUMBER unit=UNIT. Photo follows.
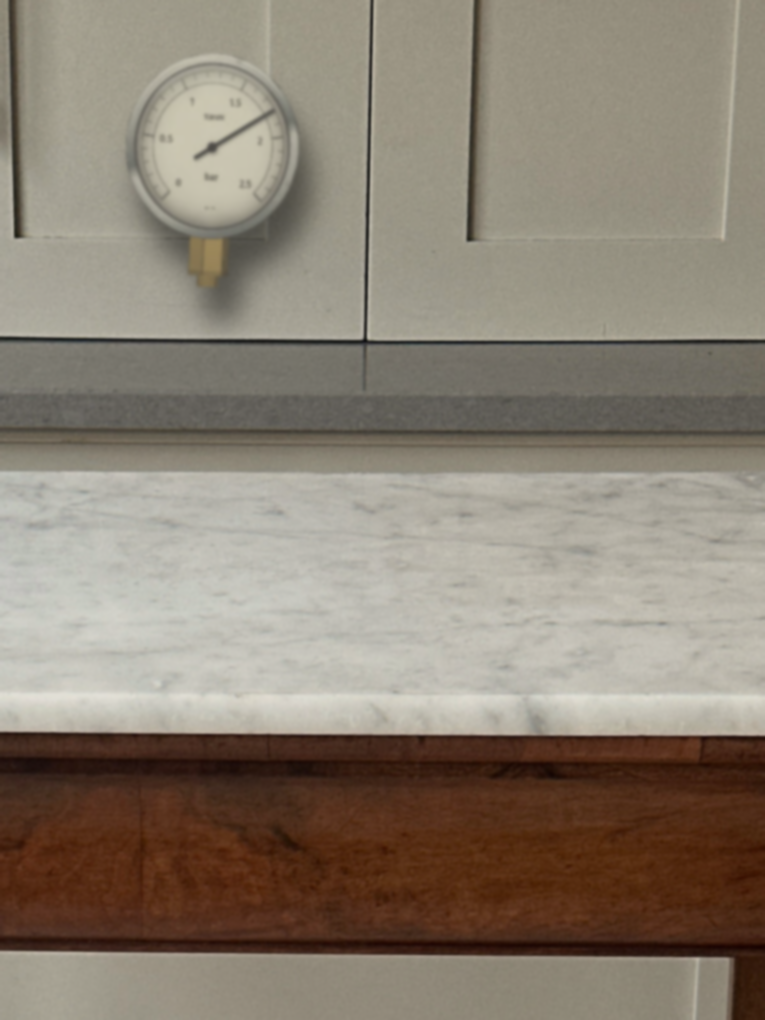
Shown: value=1.8 unit=bar
